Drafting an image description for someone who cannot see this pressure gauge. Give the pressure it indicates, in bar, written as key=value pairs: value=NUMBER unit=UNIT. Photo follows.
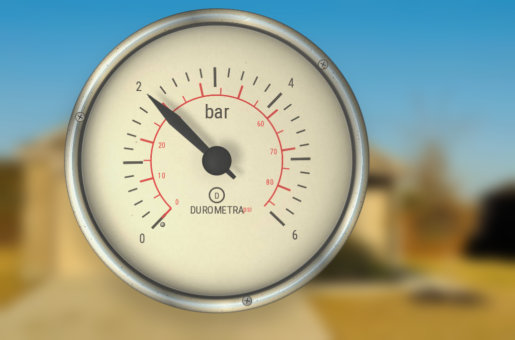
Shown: value=2 unit=bar
